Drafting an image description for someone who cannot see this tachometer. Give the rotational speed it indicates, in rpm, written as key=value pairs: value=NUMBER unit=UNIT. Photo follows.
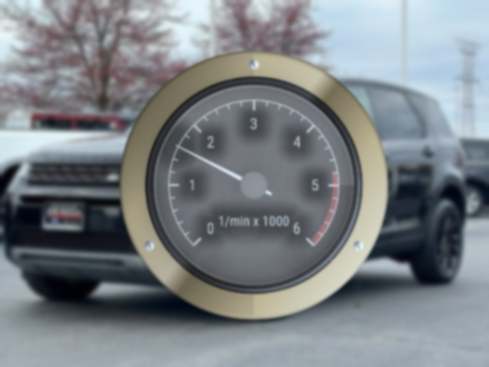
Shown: value=1600 unit=rpm
